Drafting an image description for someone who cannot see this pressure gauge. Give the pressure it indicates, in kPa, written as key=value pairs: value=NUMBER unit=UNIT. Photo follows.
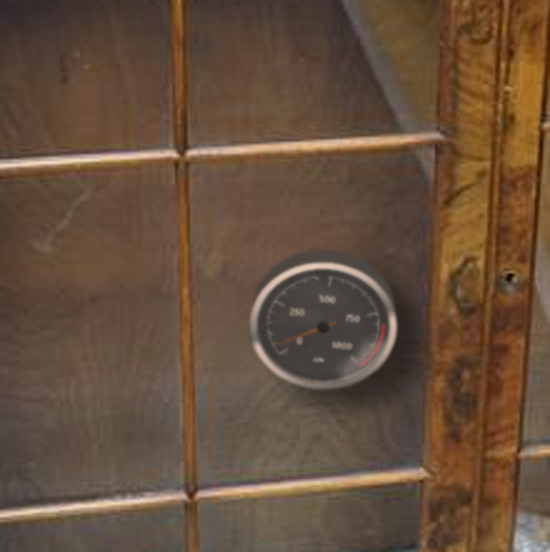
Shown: value=50 unit=kPa
